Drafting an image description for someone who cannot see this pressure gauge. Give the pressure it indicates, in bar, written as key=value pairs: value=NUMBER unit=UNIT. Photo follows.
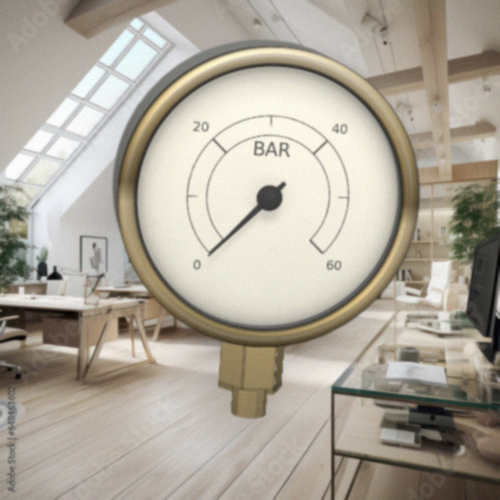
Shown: value=0 unit=bar
